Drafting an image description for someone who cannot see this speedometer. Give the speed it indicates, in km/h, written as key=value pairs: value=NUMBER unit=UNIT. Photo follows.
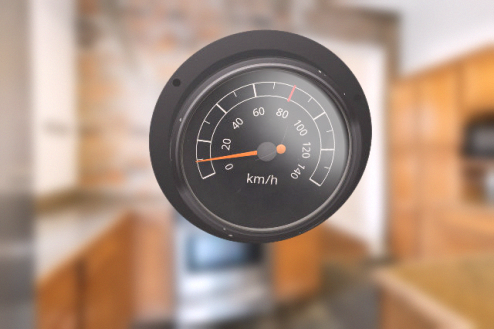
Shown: value=10 unit=km/h
